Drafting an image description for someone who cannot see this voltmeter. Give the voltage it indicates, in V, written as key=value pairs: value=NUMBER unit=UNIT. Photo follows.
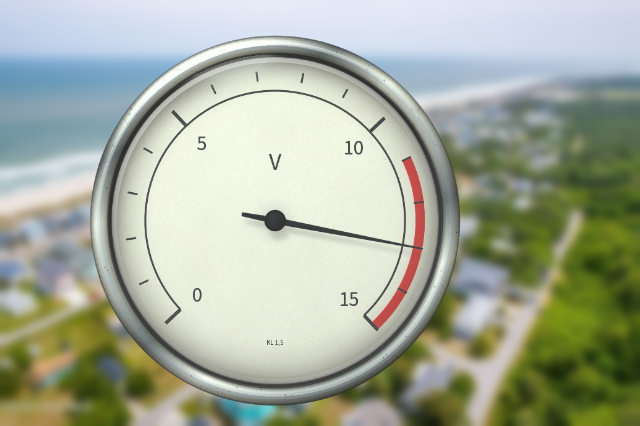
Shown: value=13 unit=V
